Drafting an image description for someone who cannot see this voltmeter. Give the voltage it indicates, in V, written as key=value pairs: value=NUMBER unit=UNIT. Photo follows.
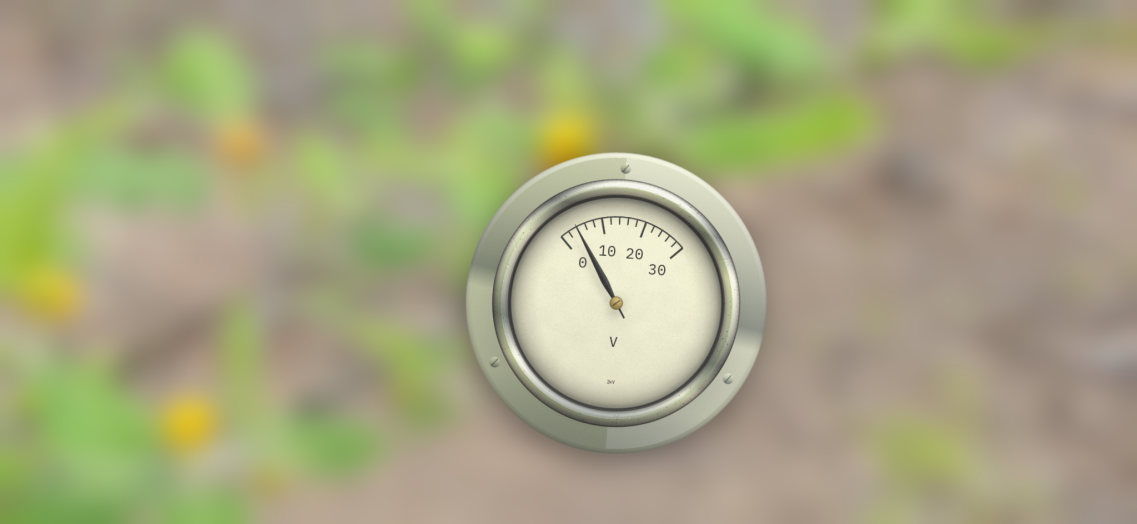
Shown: value=4 unit=V
